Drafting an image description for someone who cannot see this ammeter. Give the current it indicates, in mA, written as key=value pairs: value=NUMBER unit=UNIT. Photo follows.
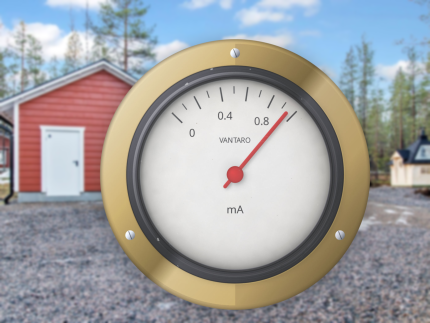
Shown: value=0.95 unit=mA
